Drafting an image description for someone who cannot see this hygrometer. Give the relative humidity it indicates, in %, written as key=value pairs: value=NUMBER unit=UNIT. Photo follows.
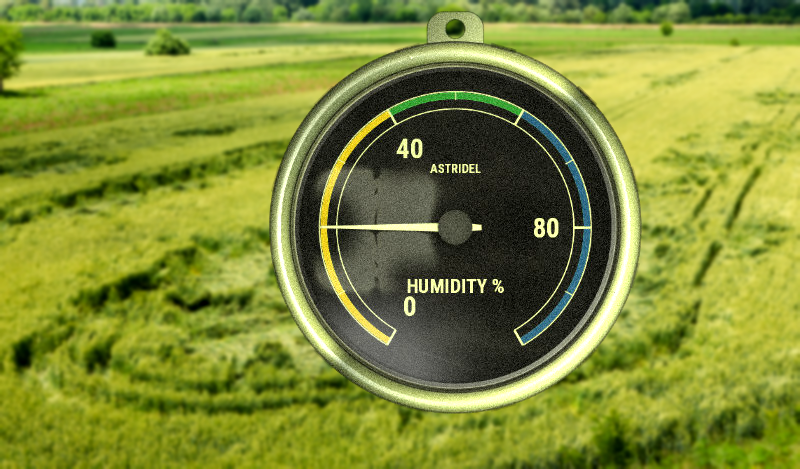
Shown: value=20 unit=%
